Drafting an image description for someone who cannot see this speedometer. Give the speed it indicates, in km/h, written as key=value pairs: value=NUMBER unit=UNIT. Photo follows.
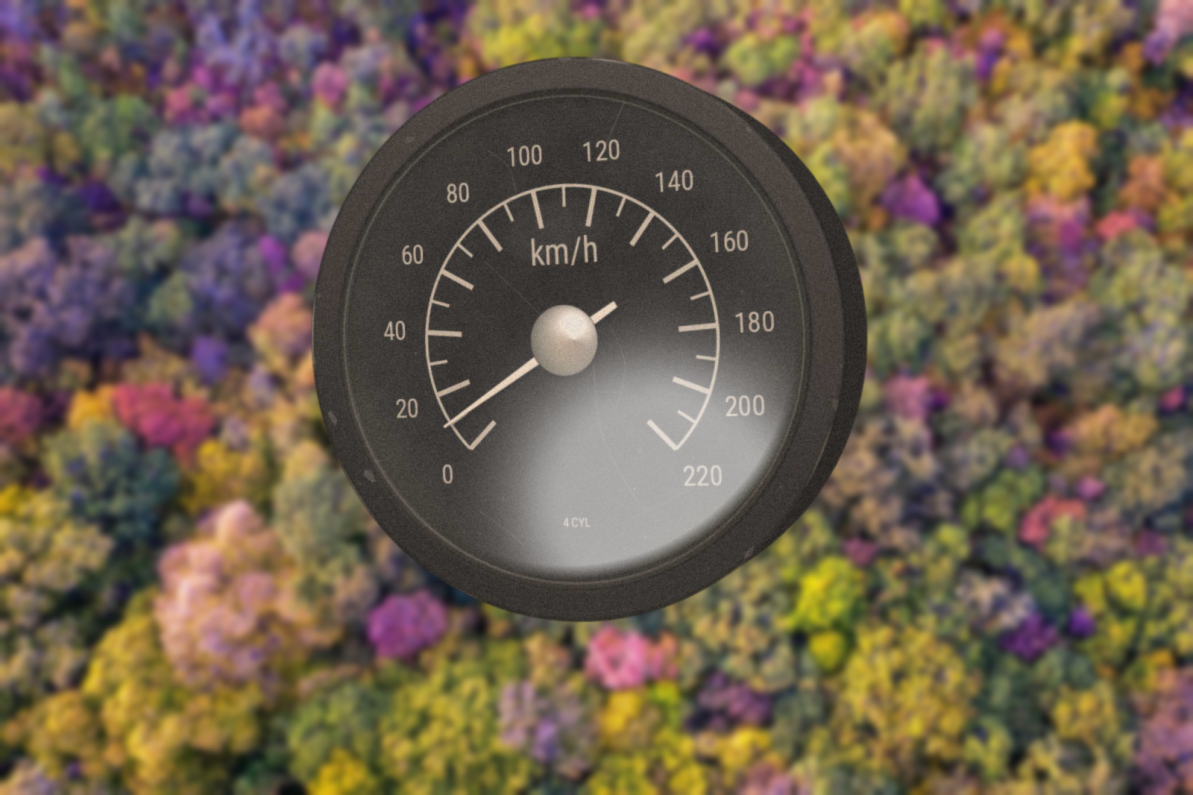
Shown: value=10 unit=km/h
